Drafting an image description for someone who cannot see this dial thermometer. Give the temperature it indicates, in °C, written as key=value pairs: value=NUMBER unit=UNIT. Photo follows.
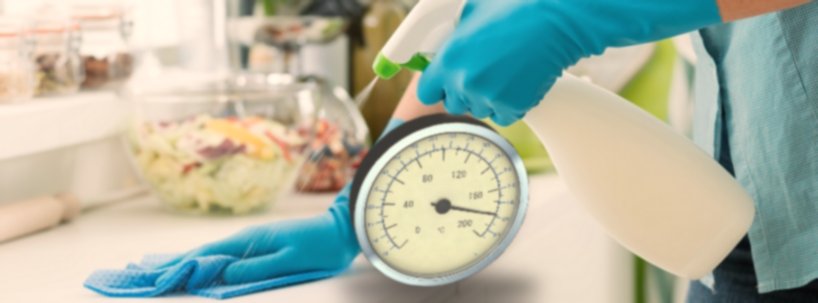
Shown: value=180 unit=°C
